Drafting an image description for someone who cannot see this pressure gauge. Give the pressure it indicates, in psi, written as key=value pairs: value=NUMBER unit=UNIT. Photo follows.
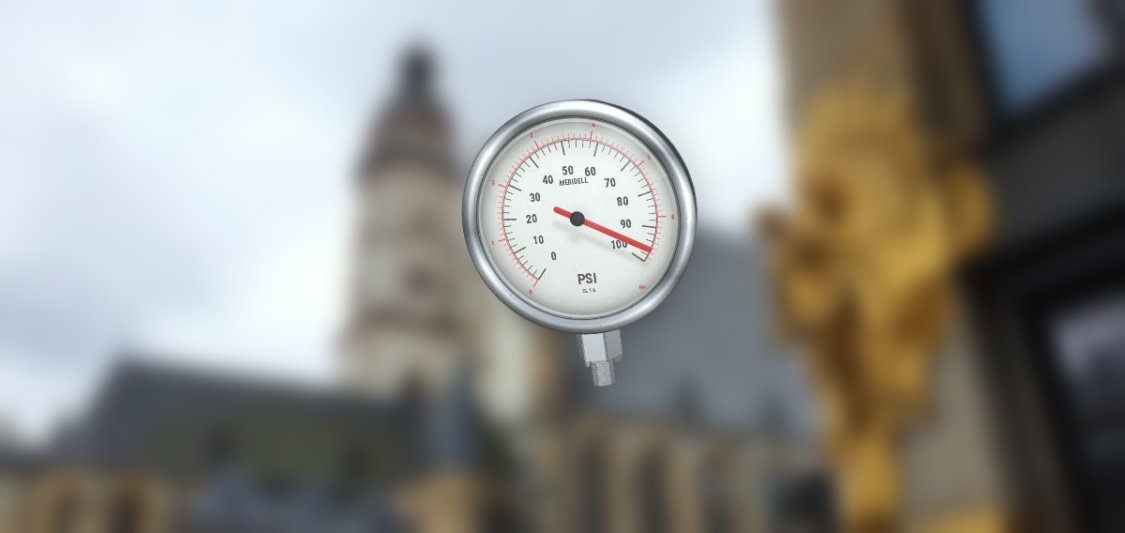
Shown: value=96 unit=psi
